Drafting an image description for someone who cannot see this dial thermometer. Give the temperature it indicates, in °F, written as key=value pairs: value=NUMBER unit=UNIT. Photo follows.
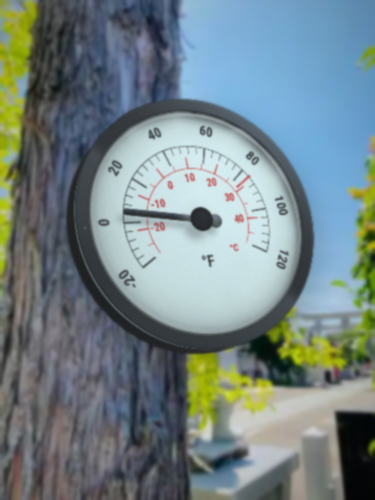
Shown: value=4 unit=°F
